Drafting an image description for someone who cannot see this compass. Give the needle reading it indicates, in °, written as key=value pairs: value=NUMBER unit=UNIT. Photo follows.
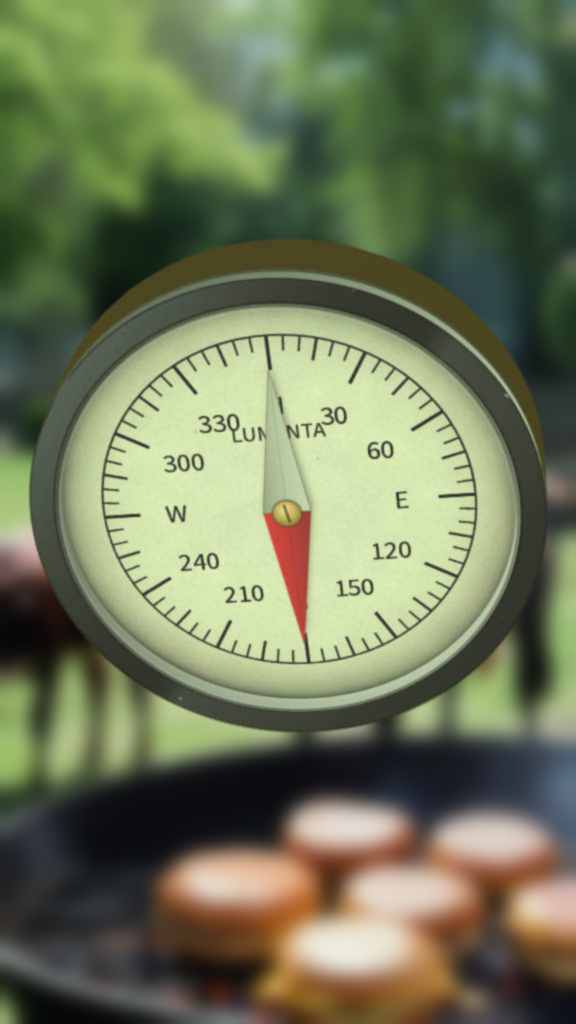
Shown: value=180 unit=°
